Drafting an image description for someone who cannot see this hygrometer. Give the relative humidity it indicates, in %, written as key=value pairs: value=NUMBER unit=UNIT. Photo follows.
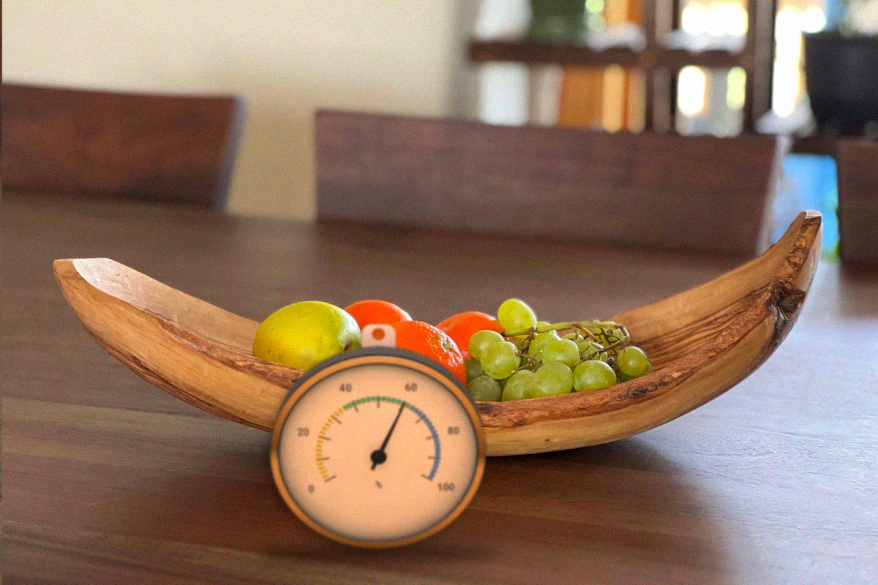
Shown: value=60 unit=%
